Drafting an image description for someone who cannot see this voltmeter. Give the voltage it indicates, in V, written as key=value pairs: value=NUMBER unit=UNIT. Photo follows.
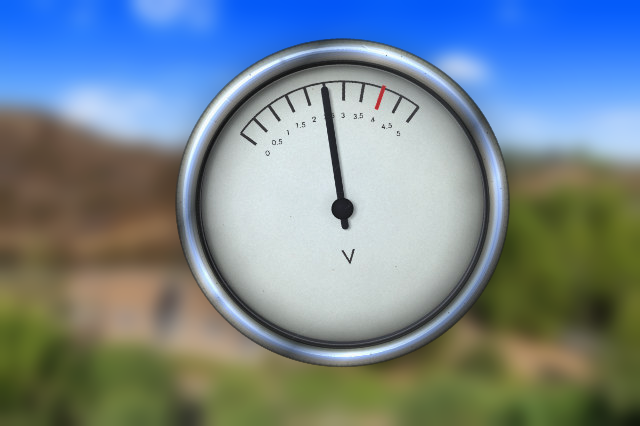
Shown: value=2.5 unit=V
